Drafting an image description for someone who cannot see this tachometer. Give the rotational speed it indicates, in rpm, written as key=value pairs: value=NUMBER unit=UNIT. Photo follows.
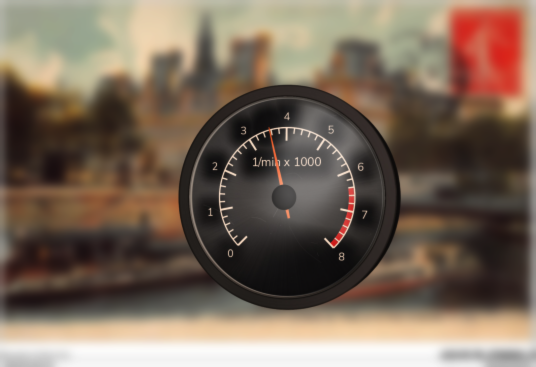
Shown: value=3600 unit=rpm
